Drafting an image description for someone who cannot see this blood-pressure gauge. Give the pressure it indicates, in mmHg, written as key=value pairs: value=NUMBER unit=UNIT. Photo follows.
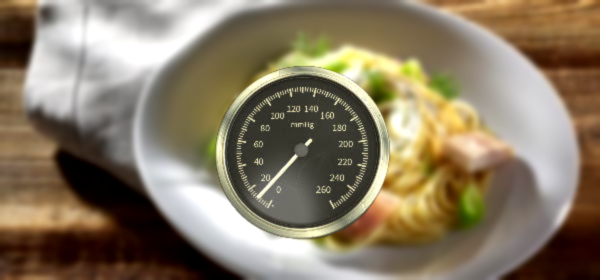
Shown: value=10 unit=mmHg
